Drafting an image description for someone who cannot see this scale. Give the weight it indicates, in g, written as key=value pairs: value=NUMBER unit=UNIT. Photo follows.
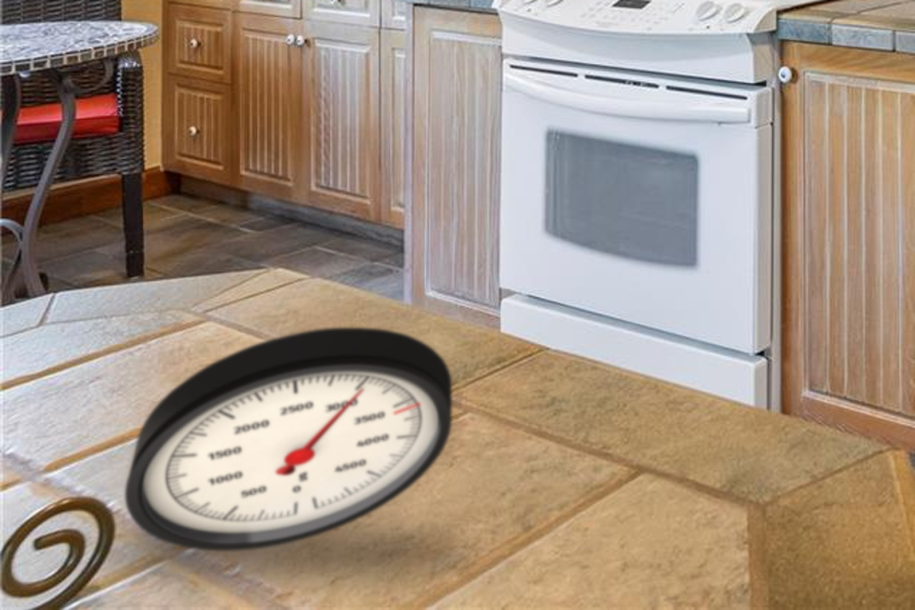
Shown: value=3000 unit=g
